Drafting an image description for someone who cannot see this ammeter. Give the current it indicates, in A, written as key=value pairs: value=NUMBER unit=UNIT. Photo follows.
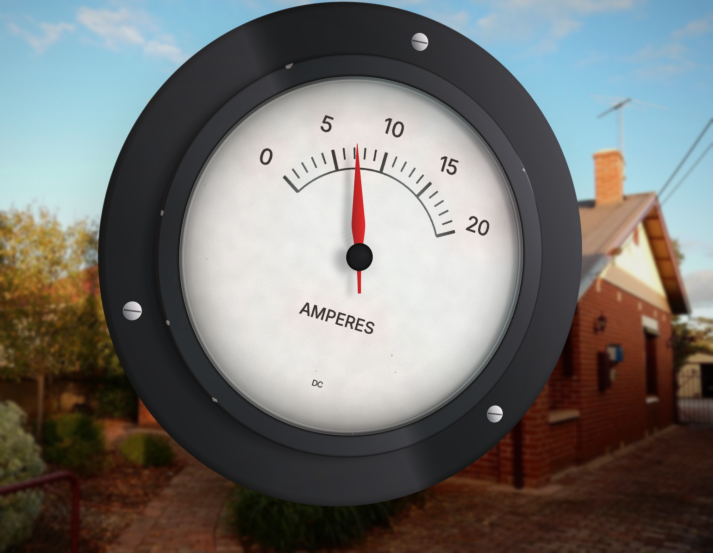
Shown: value=7 unit=A
